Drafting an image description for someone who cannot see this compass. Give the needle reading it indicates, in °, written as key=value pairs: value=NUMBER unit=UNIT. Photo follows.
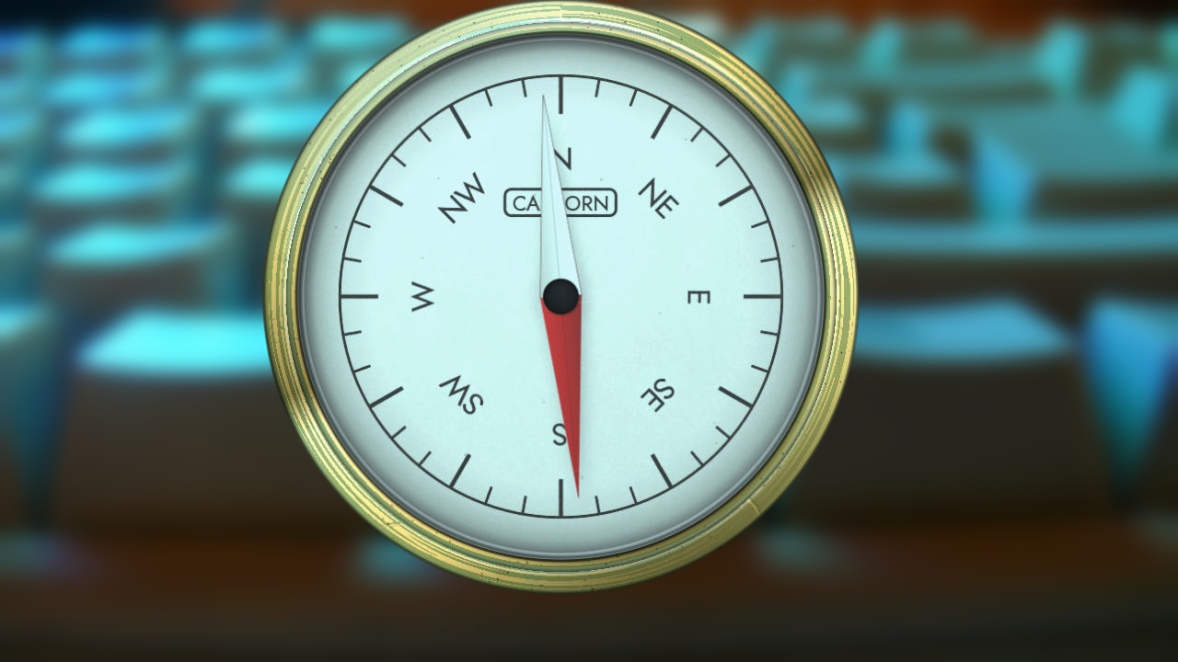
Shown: value=175 unit=°
